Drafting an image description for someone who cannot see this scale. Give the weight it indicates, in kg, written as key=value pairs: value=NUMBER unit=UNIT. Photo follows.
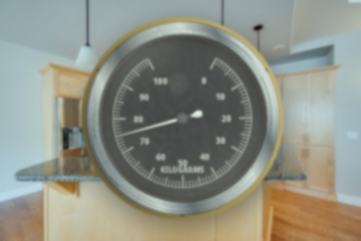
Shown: value=75 unit=kg
